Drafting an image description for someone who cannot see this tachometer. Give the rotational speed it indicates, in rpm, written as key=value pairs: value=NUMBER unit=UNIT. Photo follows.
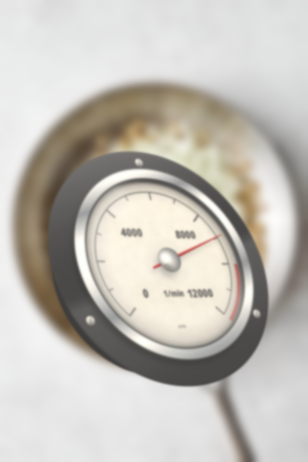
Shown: value=9000 unit=rpm
